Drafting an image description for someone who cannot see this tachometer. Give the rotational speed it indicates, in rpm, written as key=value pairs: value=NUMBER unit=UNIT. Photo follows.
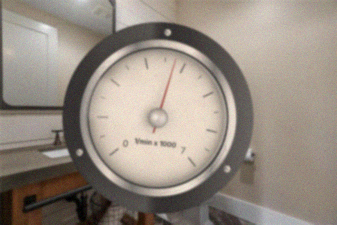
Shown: value=3750 unit=rpm
